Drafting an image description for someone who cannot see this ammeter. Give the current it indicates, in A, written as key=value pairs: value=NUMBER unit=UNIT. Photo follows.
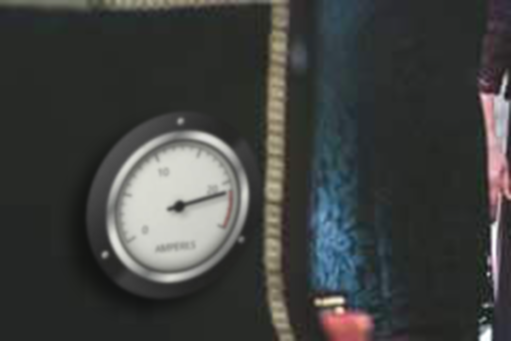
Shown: value=21 unit=A
